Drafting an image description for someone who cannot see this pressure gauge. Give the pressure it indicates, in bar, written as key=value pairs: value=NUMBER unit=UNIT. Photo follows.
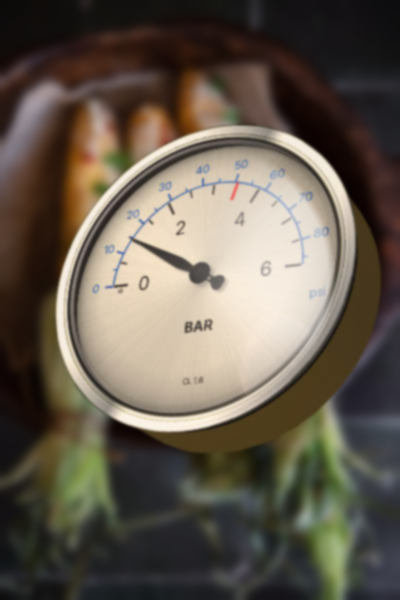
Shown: value=1 unit=bar
